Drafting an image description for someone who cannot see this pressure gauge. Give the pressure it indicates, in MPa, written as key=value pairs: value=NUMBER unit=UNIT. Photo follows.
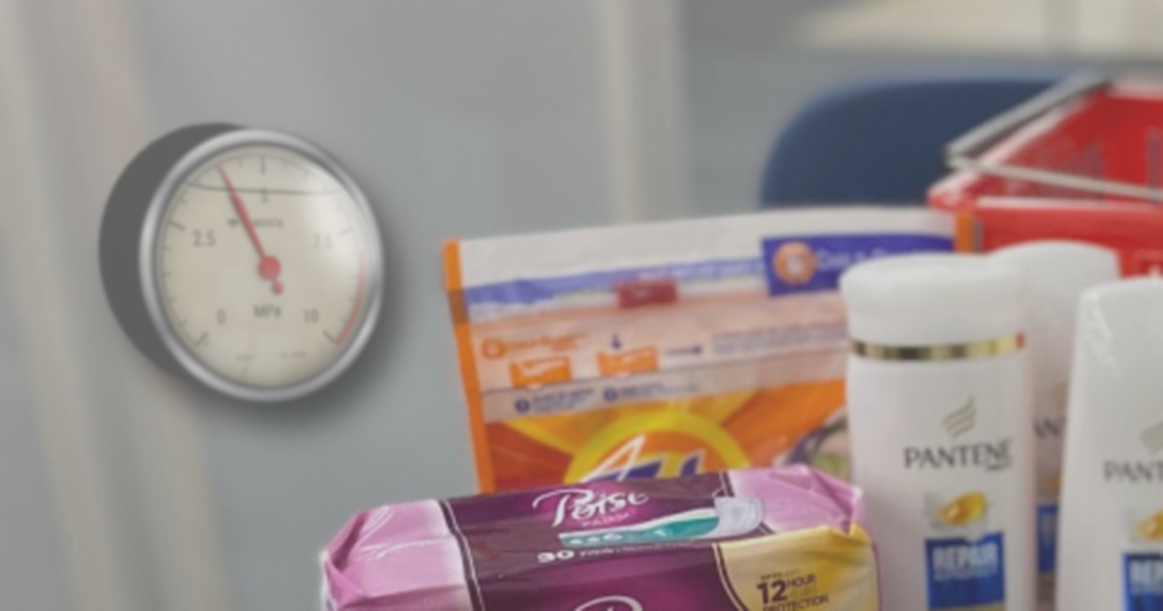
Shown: value=4 unit=MPa
